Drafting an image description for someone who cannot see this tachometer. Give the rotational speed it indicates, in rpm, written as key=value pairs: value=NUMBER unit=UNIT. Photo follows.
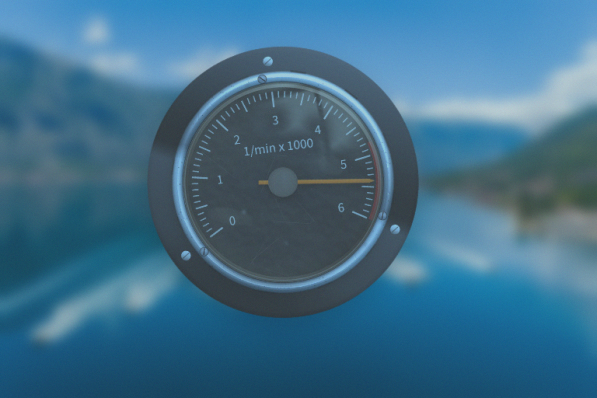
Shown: value=5400 unit=rpm
